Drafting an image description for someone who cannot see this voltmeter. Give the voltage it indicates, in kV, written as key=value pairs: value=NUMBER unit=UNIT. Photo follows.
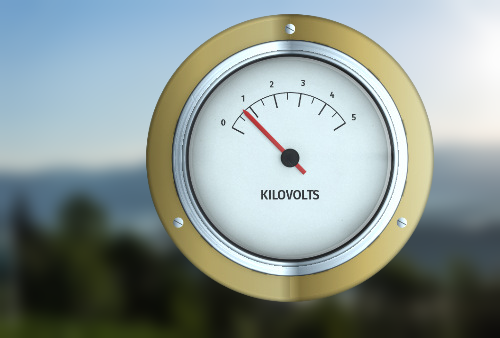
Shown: value=0.75 unit=kV
